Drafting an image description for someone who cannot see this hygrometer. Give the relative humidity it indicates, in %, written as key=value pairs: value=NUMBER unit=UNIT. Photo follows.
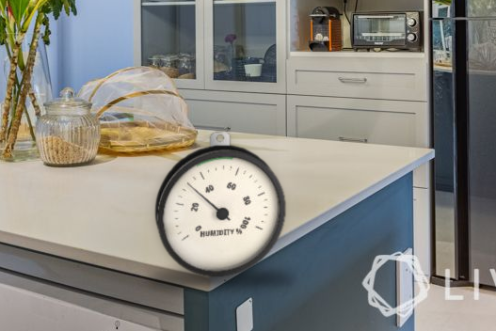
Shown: value=32 unit=%
